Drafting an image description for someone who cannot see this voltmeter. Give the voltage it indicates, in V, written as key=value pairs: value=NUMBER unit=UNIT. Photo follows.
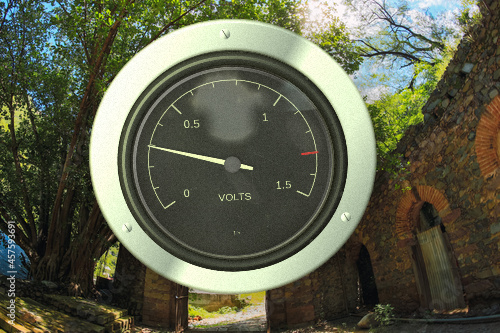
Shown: value=0.3 unit=V
